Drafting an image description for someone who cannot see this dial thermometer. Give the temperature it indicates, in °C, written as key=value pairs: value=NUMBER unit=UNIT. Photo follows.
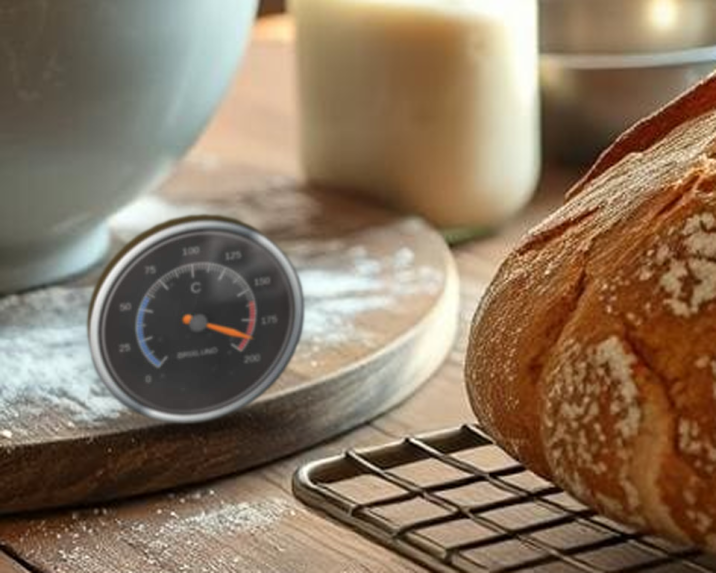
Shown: value=187.5 unit=°C
